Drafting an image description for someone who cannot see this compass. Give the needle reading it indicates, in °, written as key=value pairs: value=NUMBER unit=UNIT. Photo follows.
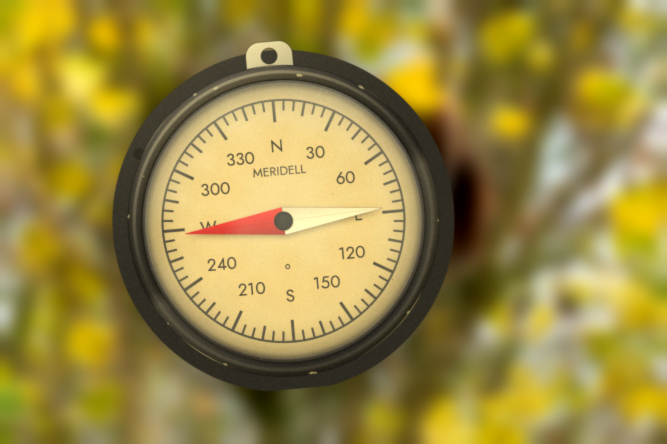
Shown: value=267.5 unit=°
